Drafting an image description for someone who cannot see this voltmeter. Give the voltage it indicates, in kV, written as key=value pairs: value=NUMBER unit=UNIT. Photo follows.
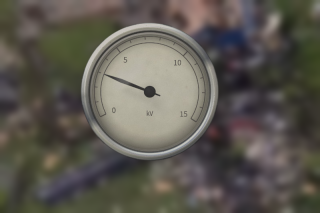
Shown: value=3 unit=kV
